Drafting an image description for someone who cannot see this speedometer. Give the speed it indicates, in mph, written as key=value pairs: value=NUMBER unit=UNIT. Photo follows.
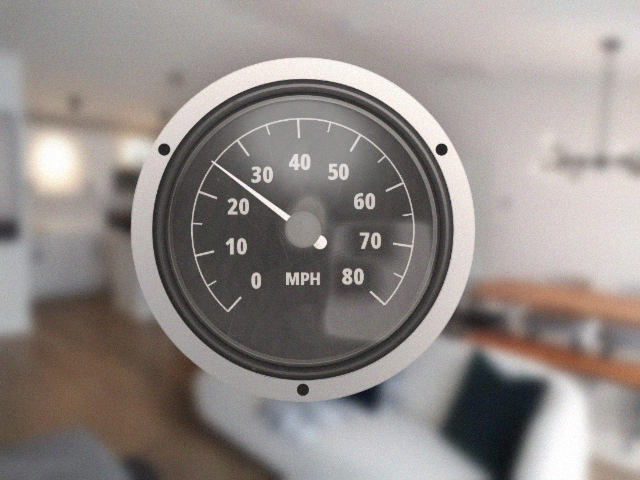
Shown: value=25 unit=mph
